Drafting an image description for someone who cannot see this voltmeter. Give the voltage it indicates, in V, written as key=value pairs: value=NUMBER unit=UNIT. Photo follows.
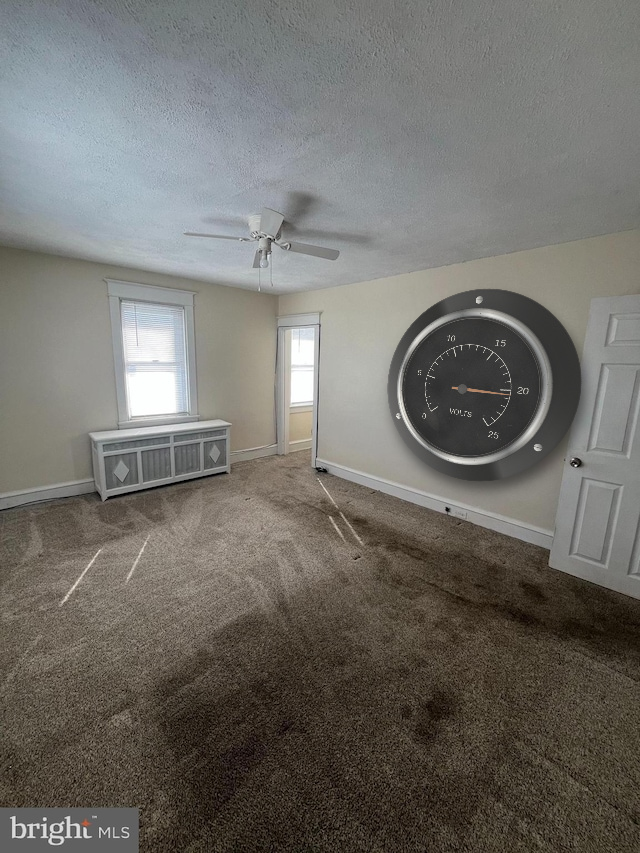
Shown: value=20.5 unit=V
